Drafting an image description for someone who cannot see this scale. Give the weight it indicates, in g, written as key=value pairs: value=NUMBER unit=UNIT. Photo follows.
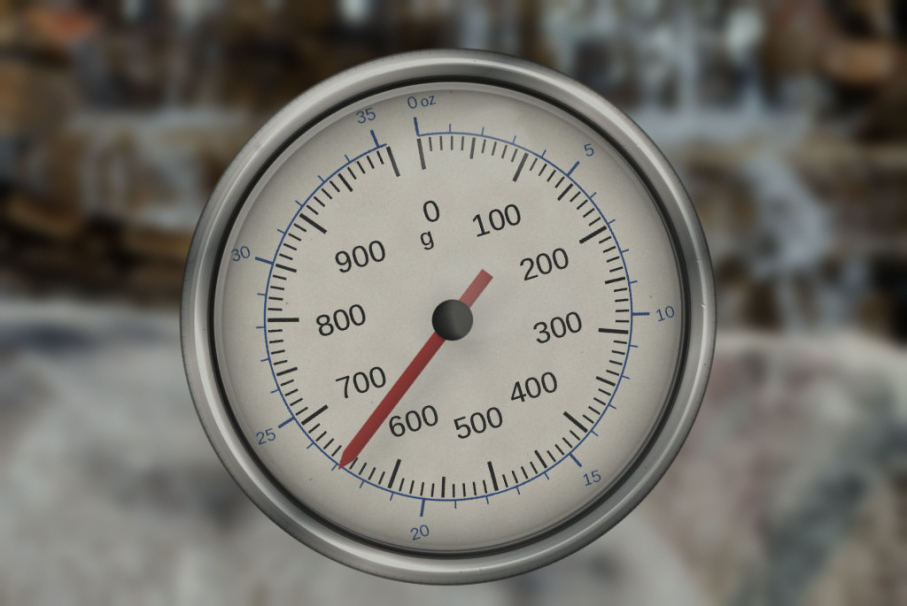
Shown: value=650 unit=g
